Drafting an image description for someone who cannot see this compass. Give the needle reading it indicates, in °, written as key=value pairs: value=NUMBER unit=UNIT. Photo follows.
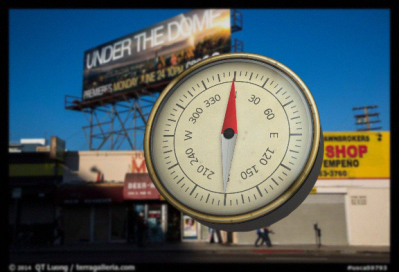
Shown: value=0 unit=°
